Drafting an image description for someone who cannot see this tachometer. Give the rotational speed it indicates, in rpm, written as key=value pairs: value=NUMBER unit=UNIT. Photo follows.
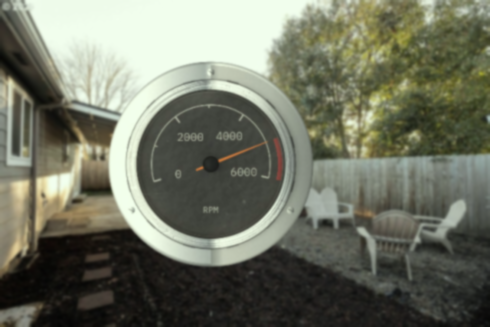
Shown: value=5000 unit=rpm
